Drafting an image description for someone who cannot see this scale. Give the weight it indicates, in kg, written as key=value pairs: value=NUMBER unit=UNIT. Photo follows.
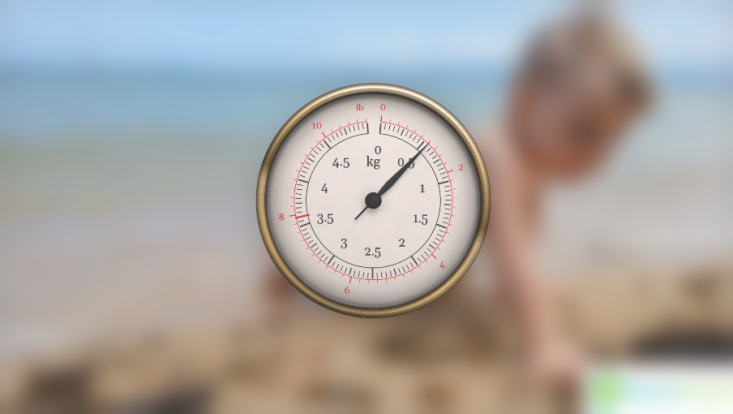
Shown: value=0.55 unit=kg
